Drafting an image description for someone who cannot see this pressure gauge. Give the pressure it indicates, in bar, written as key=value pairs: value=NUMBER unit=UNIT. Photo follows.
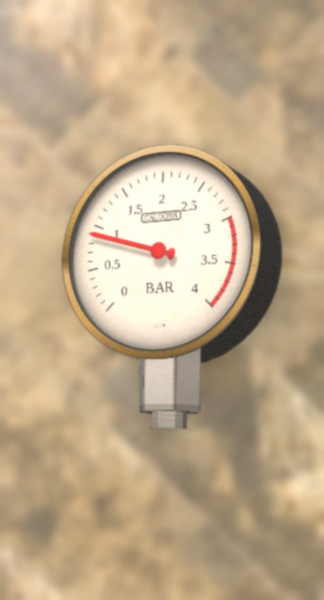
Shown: value=0.9 unit=bar
